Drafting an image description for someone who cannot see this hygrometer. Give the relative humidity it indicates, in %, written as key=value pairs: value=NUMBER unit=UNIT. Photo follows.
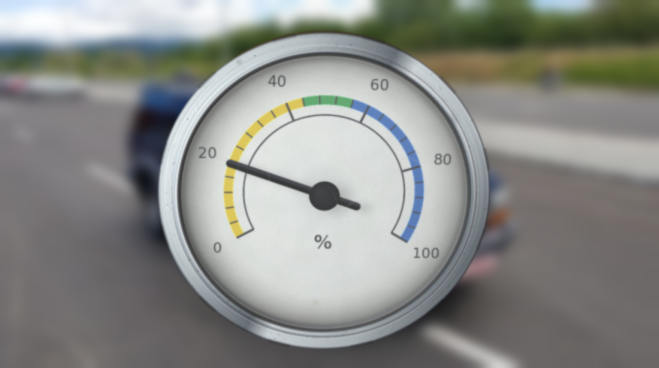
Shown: value=20 unit=%
